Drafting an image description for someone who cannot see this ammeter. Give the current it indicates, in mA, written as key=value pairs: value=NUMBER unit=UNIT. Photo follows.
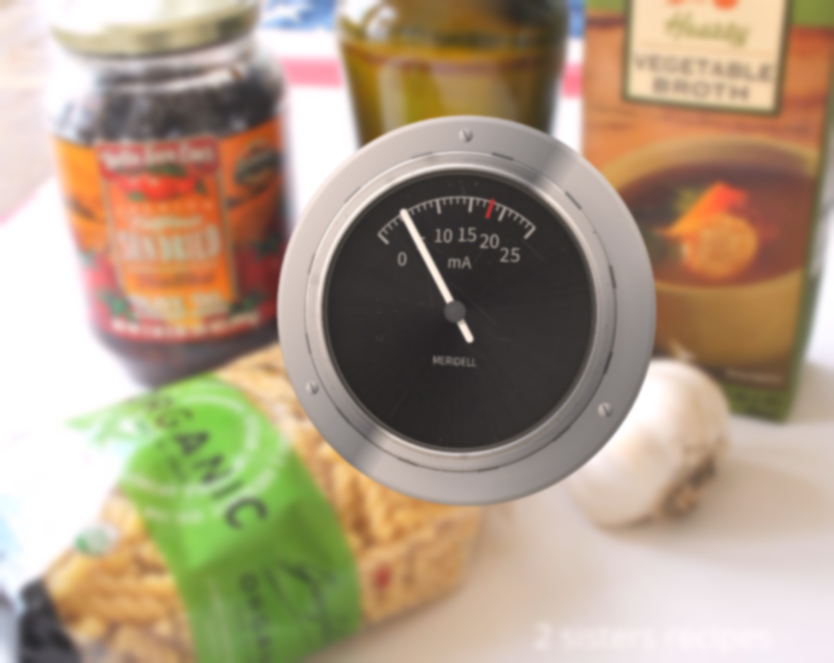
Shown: value=5 unit=mA
